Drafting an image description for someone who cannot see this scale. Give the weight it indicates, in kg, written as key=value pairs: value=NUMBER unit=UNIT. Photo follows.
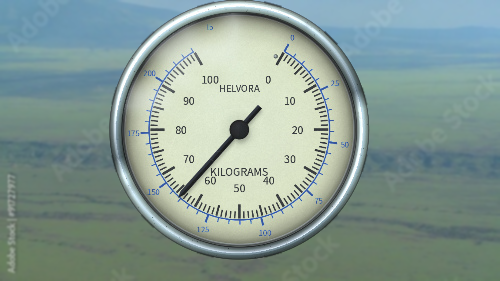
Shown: value=64 unit=kg
